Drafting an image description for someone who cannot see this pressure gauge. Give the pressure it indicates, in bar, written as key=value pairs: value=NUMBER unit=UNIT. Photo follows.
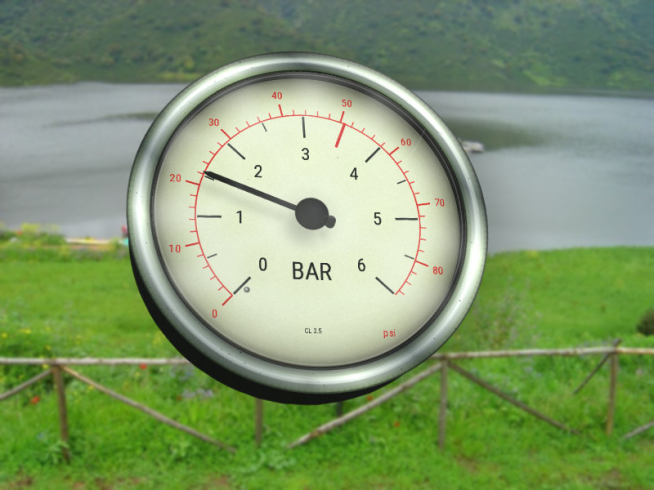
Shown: value=1.5 unit=bar
